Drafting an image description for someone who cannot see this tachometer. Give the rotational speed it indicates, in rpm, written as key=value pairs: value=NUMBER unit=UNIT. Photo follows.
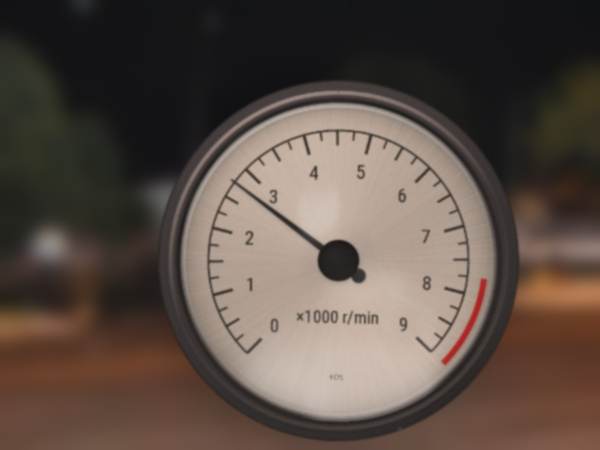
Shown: value=2750 unit=rpm
